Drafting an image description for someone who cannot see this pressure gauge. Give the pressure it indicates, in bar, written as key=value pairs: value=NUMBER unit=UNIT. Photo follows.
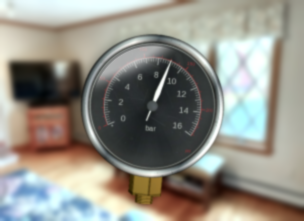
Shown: value=9 unit=bar
